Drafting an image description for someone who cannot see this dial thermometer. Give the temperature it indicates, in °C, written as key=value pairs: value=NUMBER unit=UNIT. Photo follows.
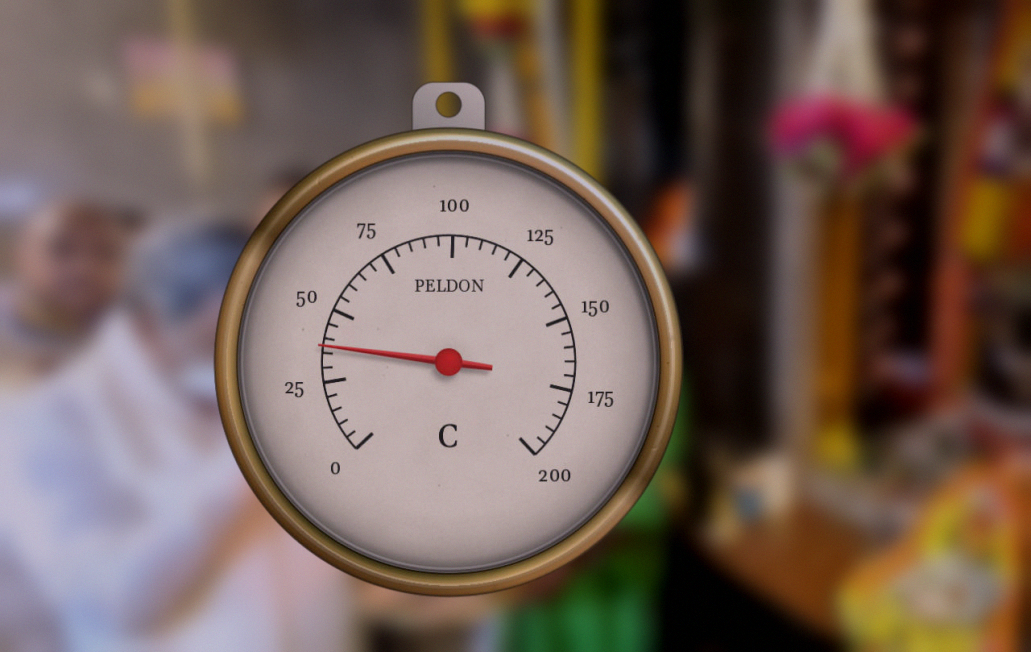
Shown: value=37.5 unit=°C
